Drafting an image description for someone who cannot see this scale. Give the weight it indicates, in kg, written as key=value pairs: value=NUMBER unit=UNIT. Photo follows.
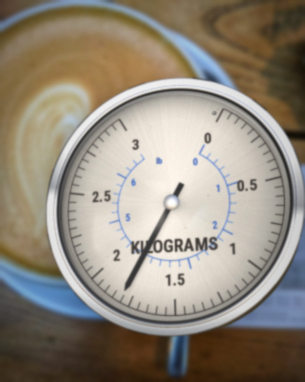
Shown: value=1.8 unit=kg
